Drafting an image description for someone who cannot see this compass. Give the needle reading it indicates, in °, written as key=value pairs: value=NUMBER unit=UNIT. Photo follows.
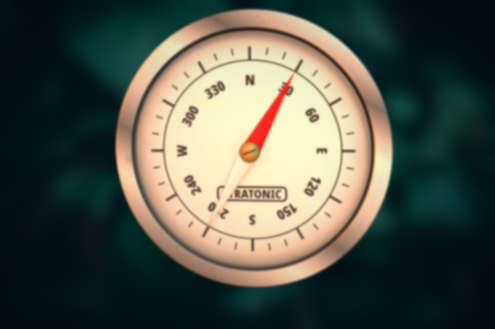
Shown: value=30 unit=°
